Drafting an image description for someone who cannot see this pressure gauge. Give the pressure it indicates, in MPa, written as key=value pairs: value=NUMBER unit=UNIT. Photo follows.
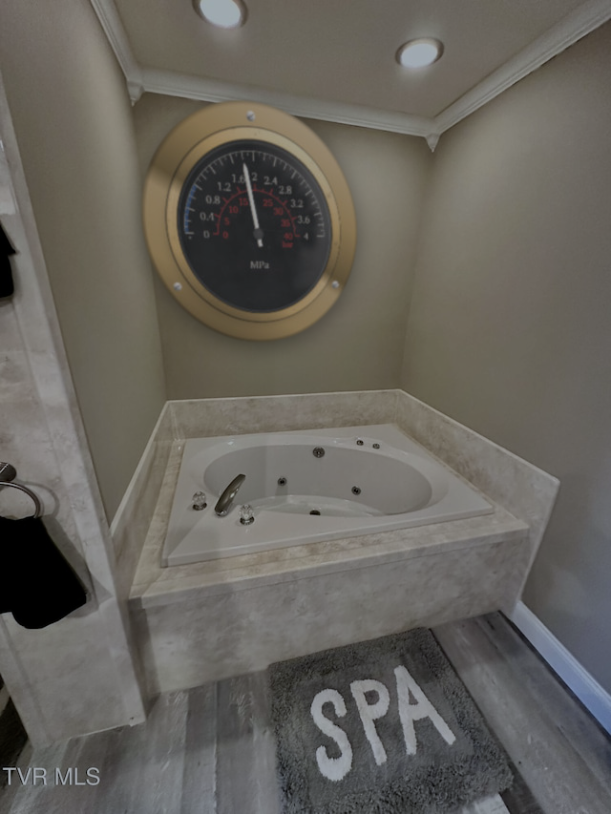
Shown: value=1.8 unit=MPa
